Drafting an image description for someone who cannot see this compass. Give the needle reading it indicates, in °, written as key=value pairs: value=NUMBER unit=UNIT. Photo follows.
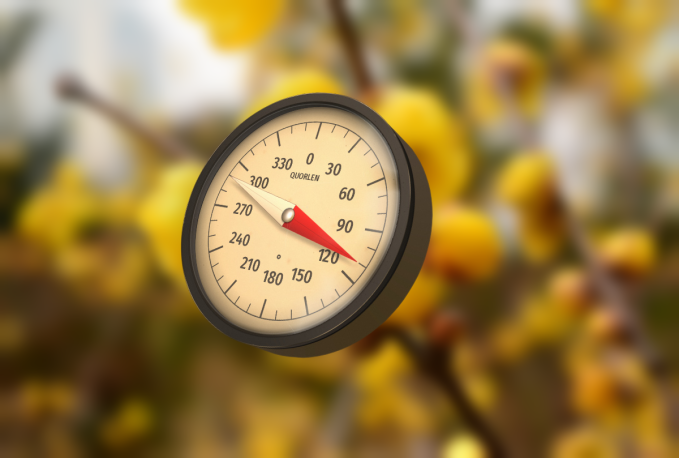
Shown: value=110 unit=°
